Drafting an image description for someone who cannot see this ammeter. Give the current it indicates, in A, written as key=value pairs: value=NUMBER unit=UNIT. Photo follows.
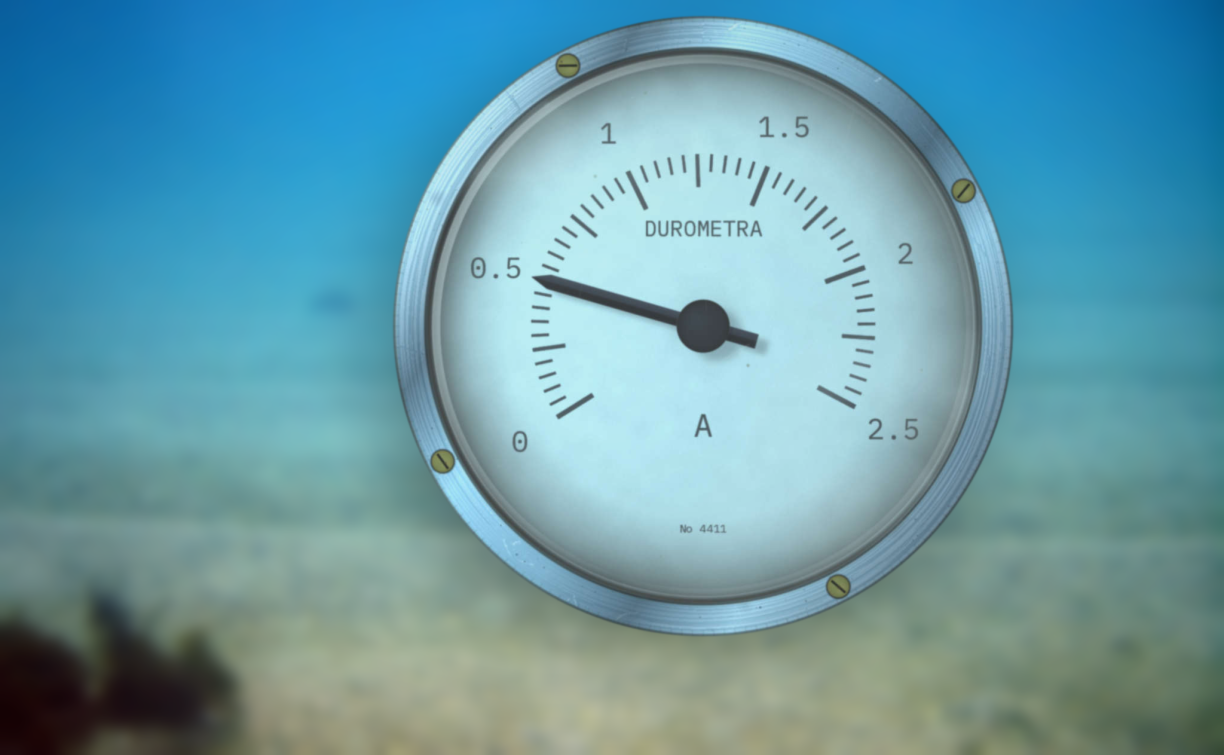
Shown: value=0.5 unit=A
